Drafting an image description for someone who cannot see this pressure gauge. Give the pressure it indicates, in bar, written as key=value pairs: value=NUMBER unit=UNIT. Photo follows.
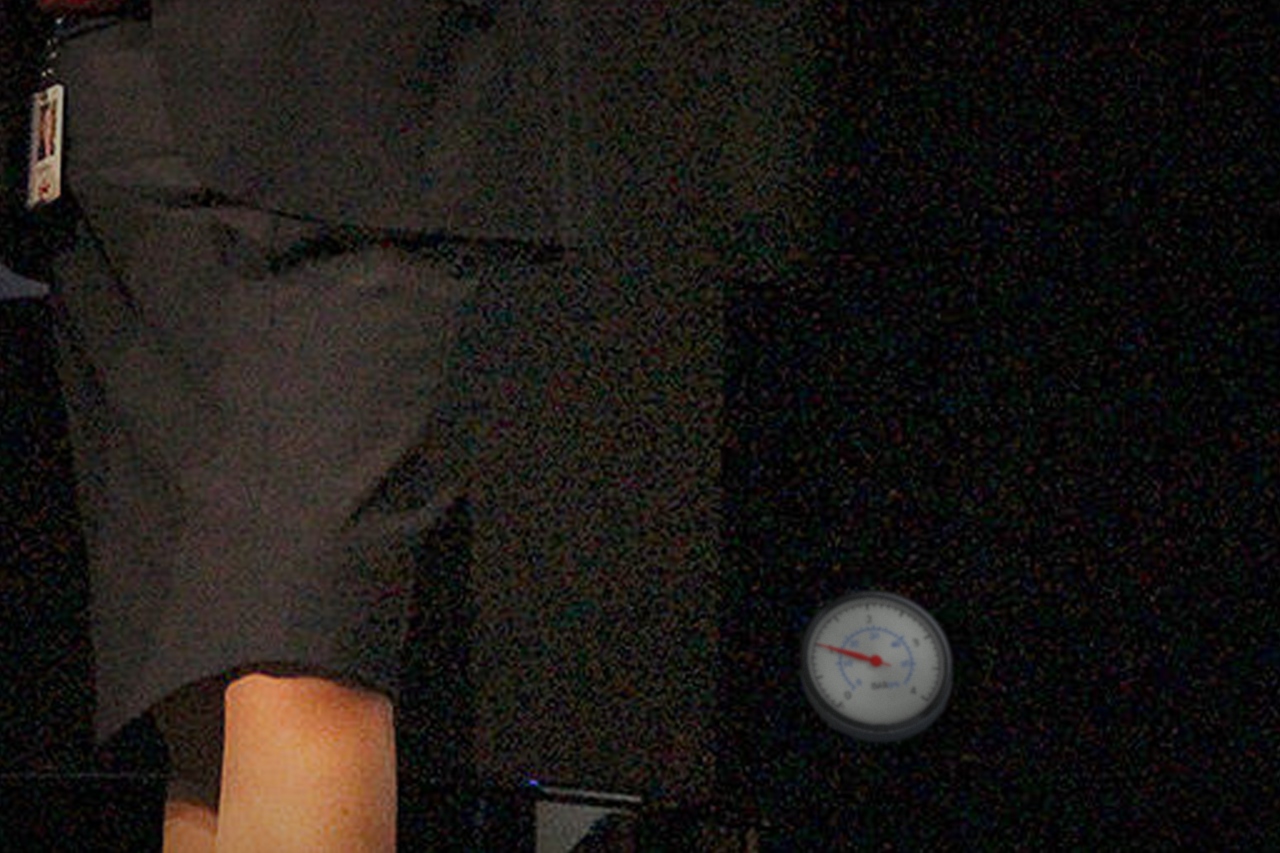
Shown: value=1 unit=bar
